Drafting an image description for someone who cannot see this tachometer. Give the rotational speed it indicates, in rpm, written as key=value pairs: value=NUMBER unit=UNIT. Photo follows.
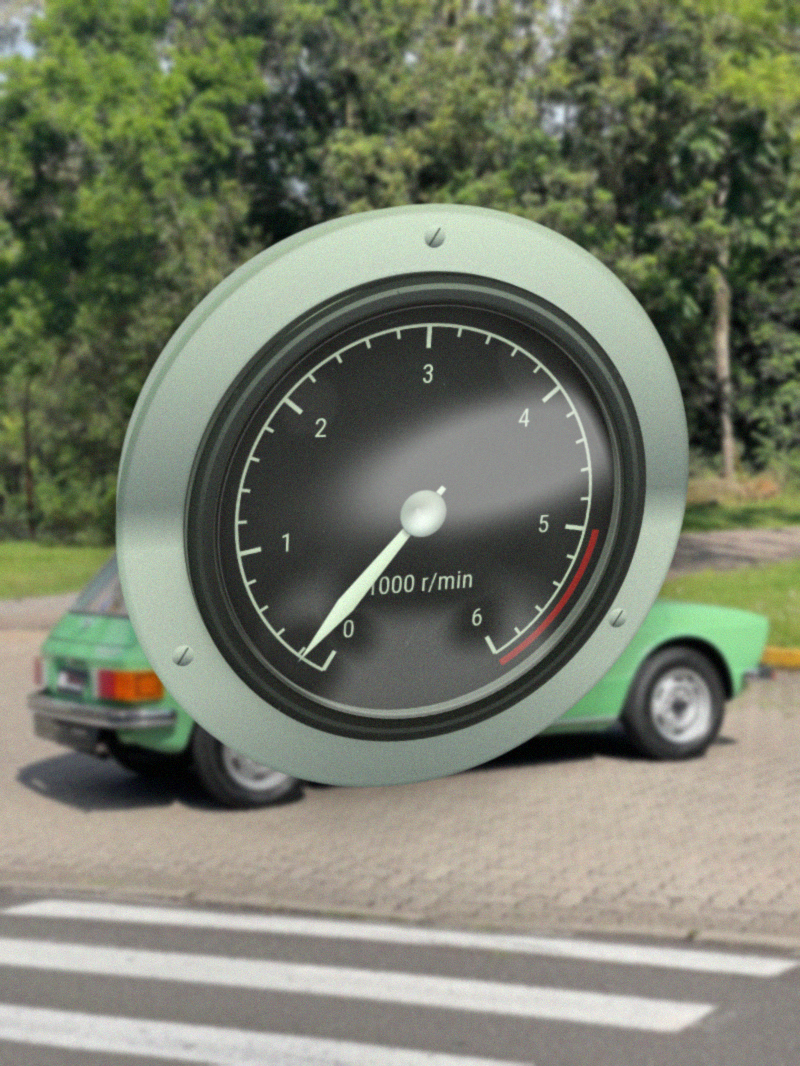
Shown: value=200 unit=rpm
